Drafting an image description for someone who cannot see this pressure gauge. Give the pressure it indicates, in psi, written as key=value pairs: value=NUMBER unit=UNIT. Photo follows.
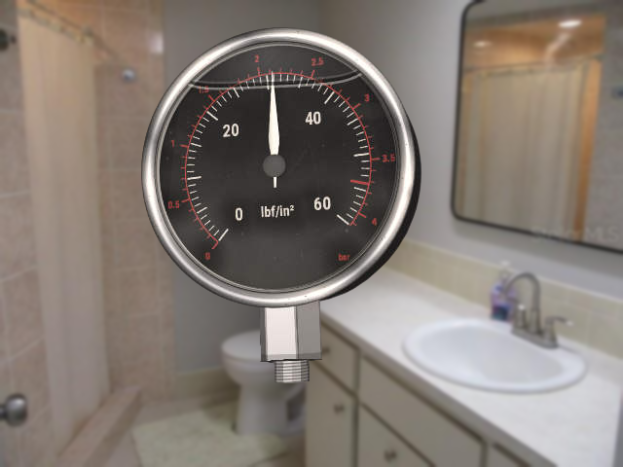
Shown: value=31 unit=psi
